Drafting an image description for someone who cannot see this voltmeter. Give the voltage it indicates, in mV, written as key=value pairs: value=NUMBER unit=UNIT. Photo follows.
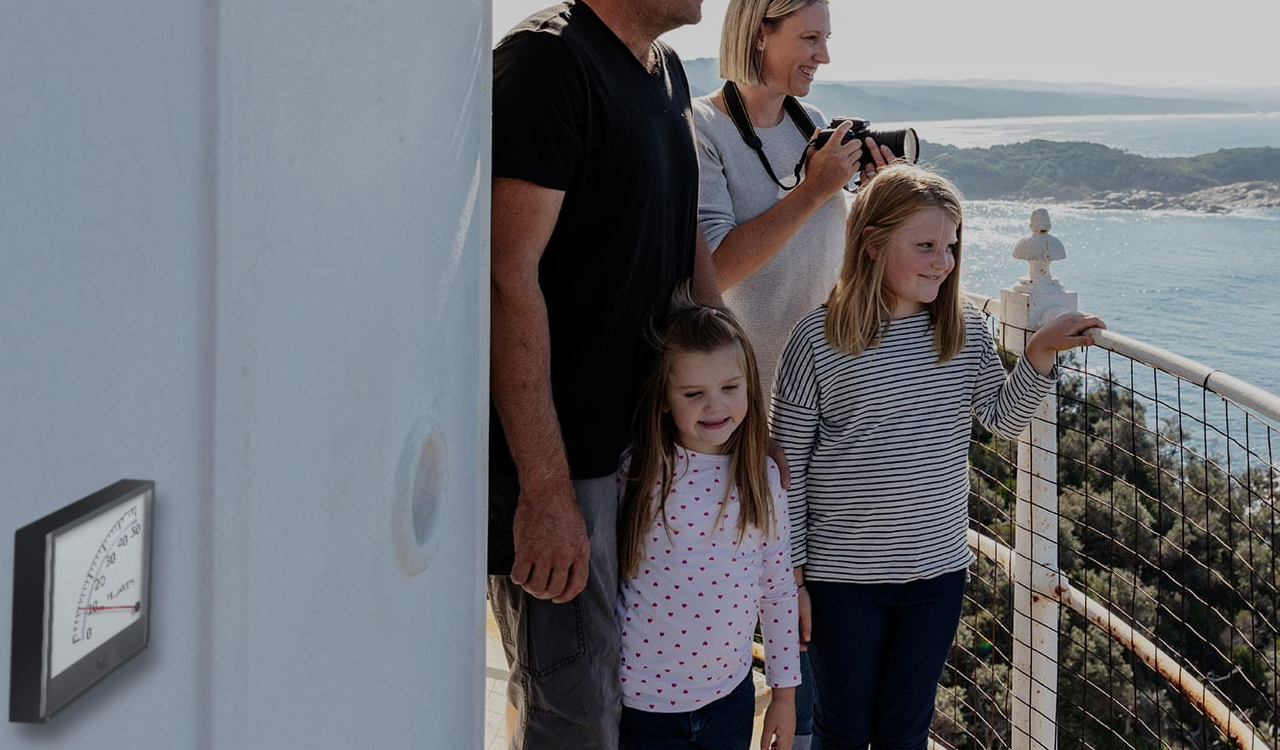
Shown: value=10 unit=mV
